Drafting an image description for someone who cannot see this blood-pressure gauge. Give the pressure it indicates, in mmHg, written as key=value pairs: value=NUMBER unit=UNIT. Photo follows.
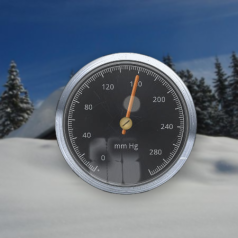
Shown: value=160 unit=mmHg
